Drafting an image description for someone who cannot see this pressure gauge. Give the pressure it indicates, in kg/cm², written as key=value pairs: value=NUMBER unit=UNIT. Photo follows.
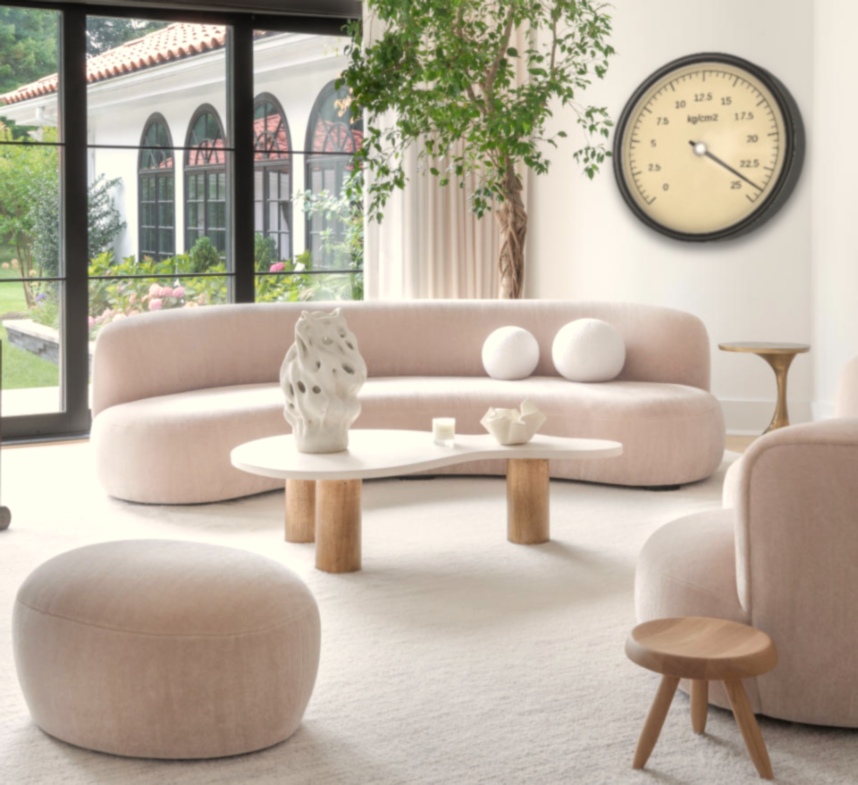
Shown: value=24 unit=kg/cm²
